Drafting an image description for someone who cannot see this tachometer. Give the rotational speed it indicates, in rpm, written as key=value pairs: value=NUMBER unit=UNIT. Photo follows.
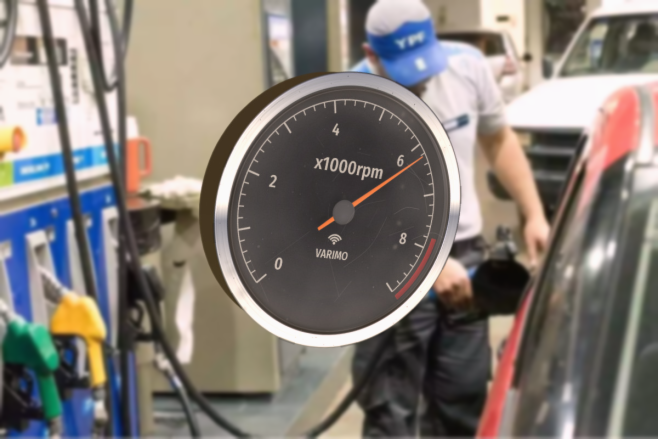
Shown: value=6200 unit=rpm
